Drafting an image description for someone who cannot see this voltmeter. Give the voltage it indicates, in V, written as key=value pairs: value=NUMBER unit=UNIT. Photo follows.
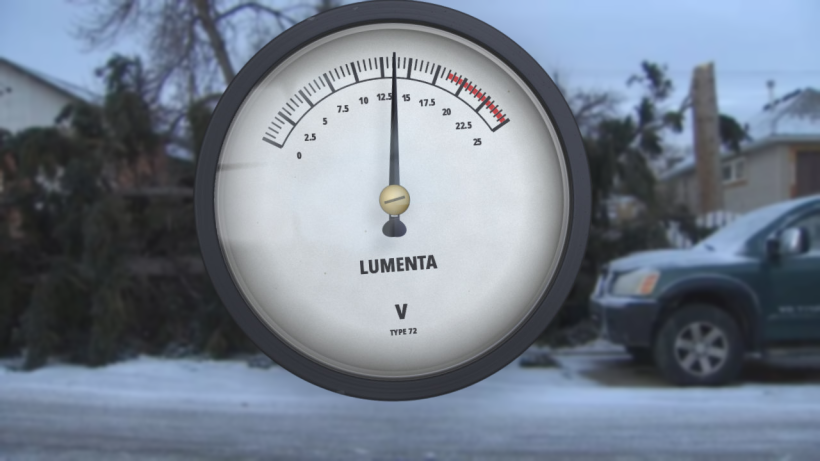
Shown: value=13.5 unit=V
